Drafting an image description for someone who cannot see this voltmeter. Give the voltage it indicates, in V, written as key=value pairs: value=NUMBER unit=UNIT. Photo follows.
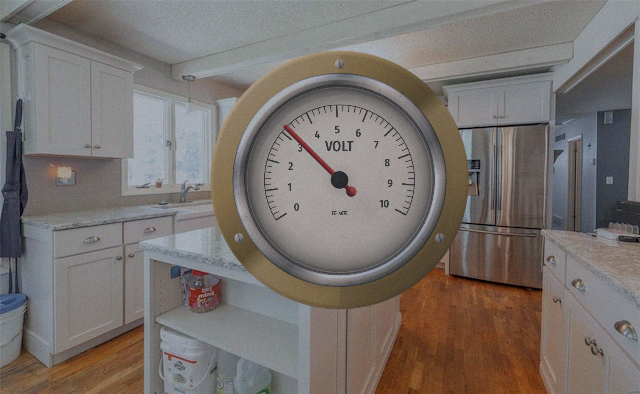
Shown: value=3.2 unit=V
